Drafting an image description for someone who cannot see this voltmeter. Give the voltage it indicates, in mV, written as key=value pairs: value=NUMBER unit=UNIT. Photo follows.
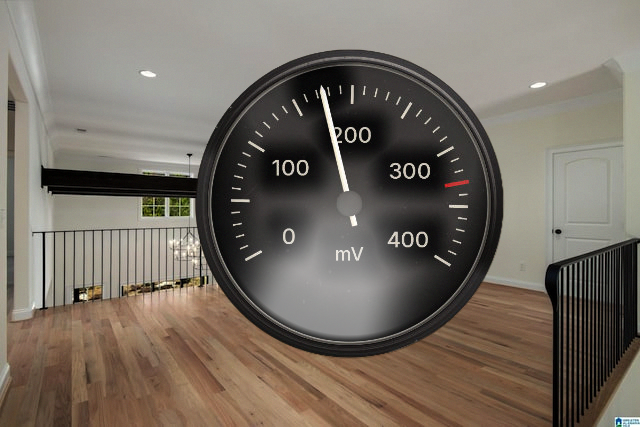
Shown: value=175 unit=mV
